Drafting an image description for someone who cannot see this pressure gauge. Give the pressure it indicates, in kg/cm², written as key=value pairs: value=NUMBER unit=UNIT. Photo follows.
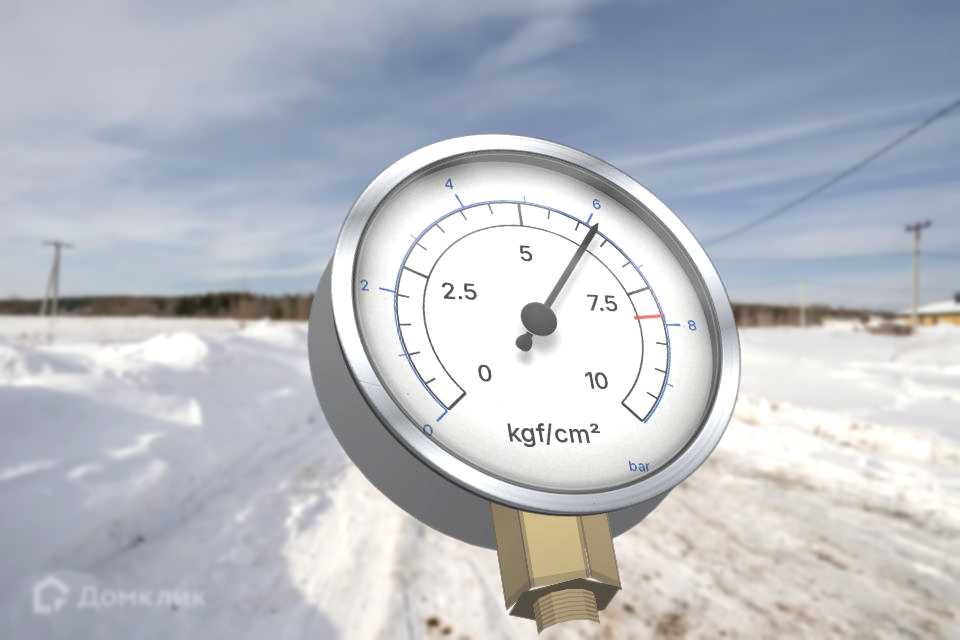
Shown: value=6.25 unit=kg/cm²
